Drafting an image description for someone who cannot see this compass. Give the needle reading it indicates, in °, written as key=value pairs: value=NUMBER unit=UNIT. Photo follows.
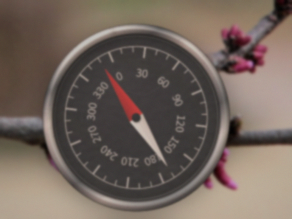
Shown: value=350 unit=°
